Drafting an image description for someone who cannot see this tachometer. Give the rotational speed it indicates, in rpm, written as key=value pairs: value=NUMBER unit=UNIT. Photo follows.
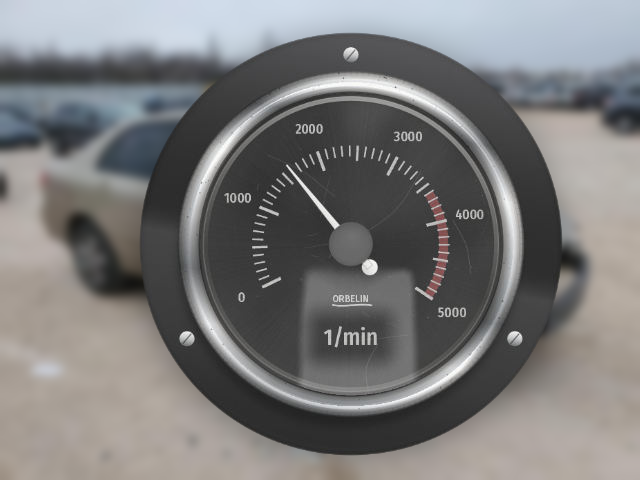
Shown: value=1600 unit=rpm
